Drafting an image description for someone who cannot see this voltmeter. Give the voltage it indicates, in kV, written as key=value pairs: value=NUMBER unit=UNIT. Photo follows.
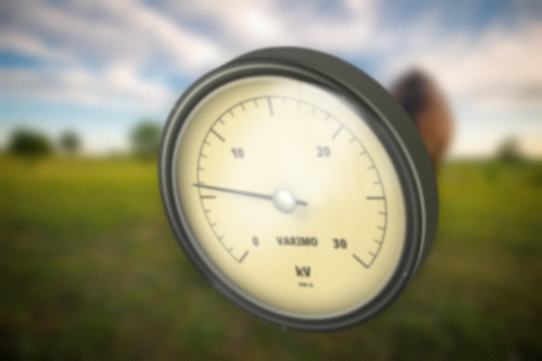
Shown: value=6 unit=kV
